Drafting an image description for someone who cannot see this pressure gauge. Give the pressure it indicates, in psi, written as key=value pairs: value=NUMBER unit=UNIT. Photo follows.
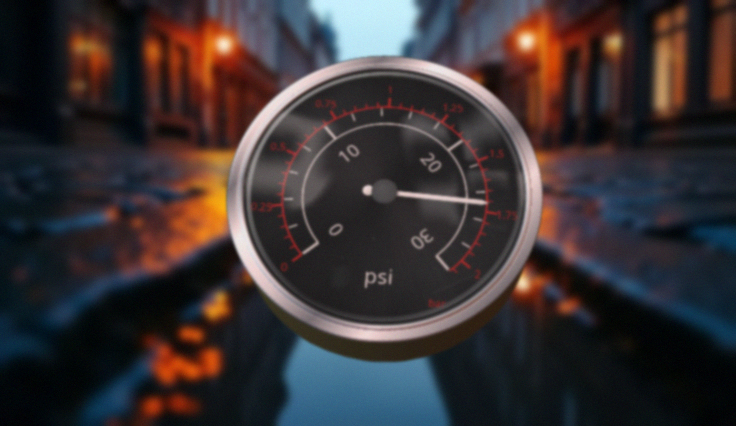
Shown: value=25 unit=psi
